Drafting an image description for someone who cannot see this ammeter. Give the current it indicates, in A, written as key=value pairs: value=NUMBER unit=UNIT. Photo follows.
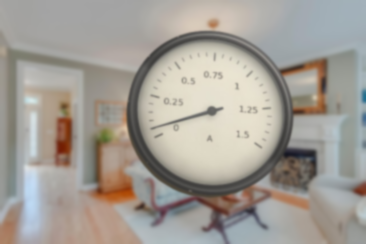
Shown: value=0.05 unit=A
